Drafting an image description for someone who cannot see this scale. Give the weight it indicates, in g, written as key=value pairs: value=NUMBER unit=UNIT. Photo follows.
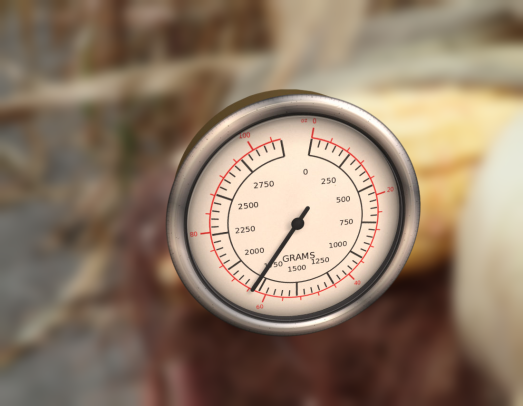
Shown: value=1800 unit=g
